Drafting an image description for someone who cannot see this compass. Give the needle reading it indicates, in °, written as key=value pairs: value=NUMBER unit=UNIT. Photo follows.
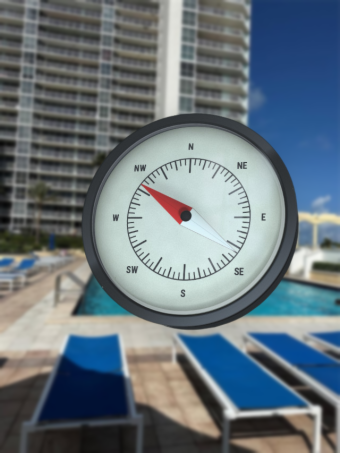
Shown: value=305 unit=°
